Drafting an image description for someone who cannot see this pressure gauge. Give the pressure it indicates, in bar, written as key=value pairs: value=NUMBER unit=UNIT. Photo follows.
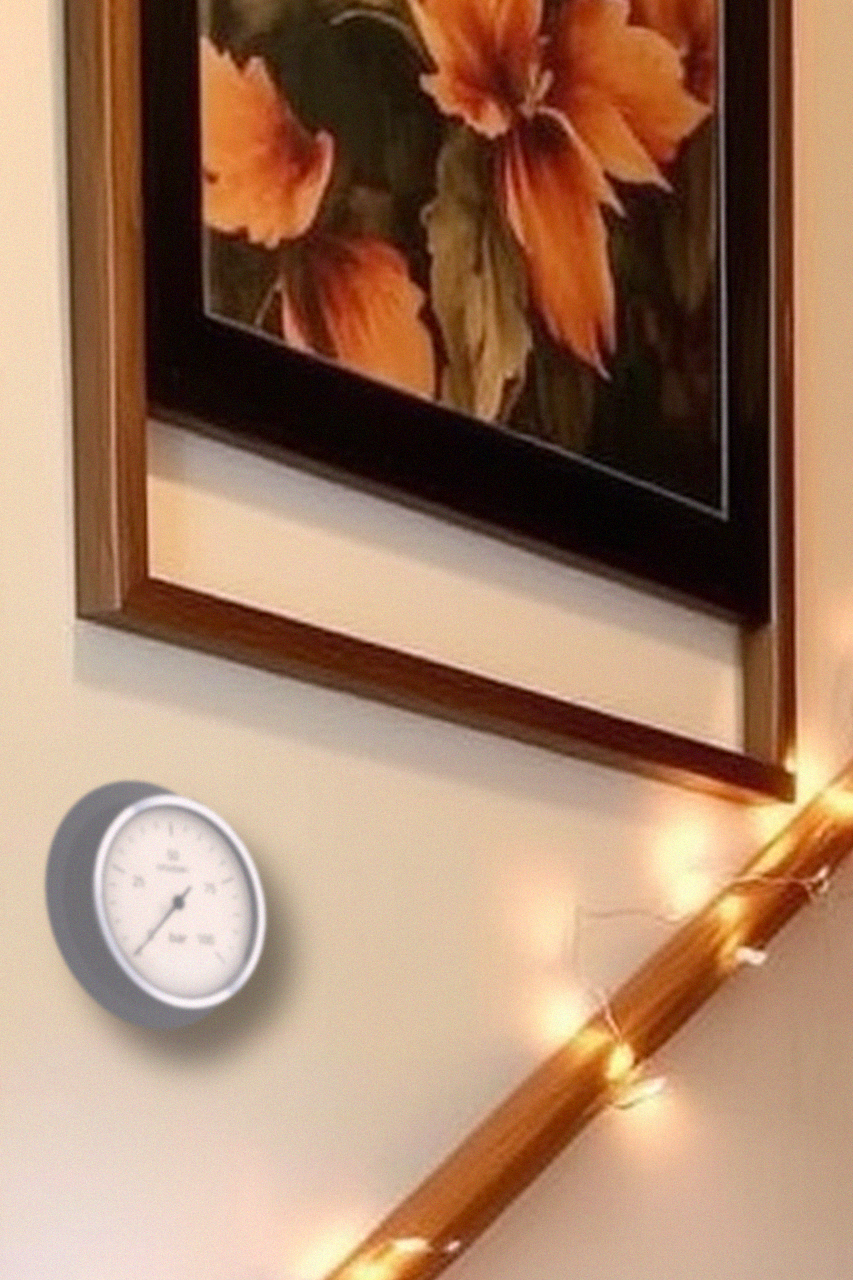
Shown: value=0 unit=bar
